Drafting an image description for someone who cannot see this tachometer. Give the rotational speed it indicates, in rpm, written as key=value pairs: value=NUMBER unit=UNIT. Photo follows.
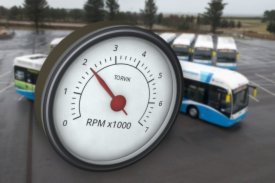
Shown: value=2000 unit=rpm
